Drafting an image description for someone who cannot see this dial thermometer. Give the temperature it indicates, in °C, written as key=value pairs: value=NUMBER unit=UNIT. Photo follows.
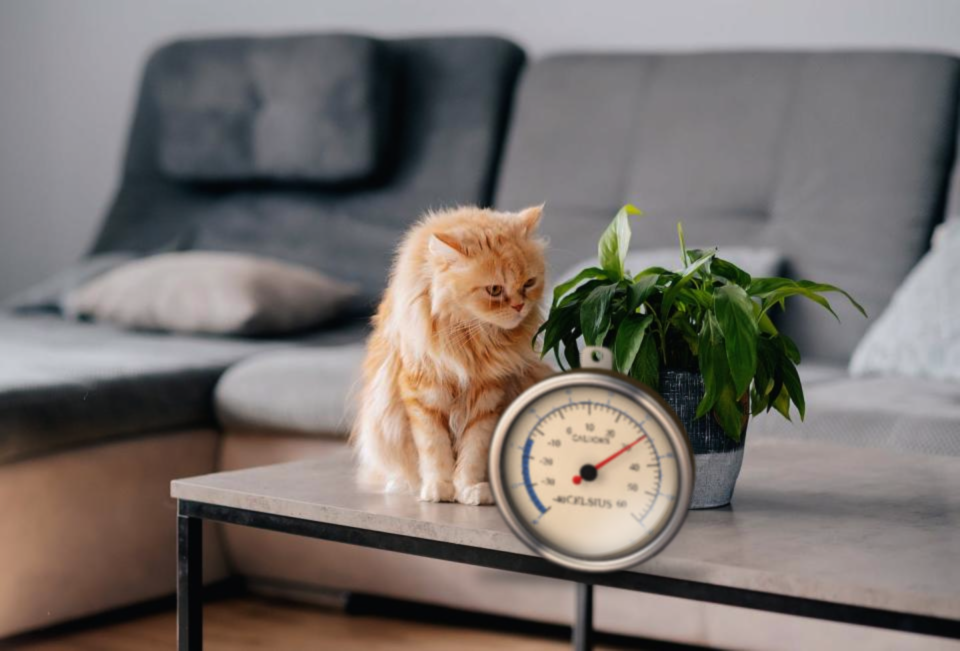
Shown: value=30 unit=°C
